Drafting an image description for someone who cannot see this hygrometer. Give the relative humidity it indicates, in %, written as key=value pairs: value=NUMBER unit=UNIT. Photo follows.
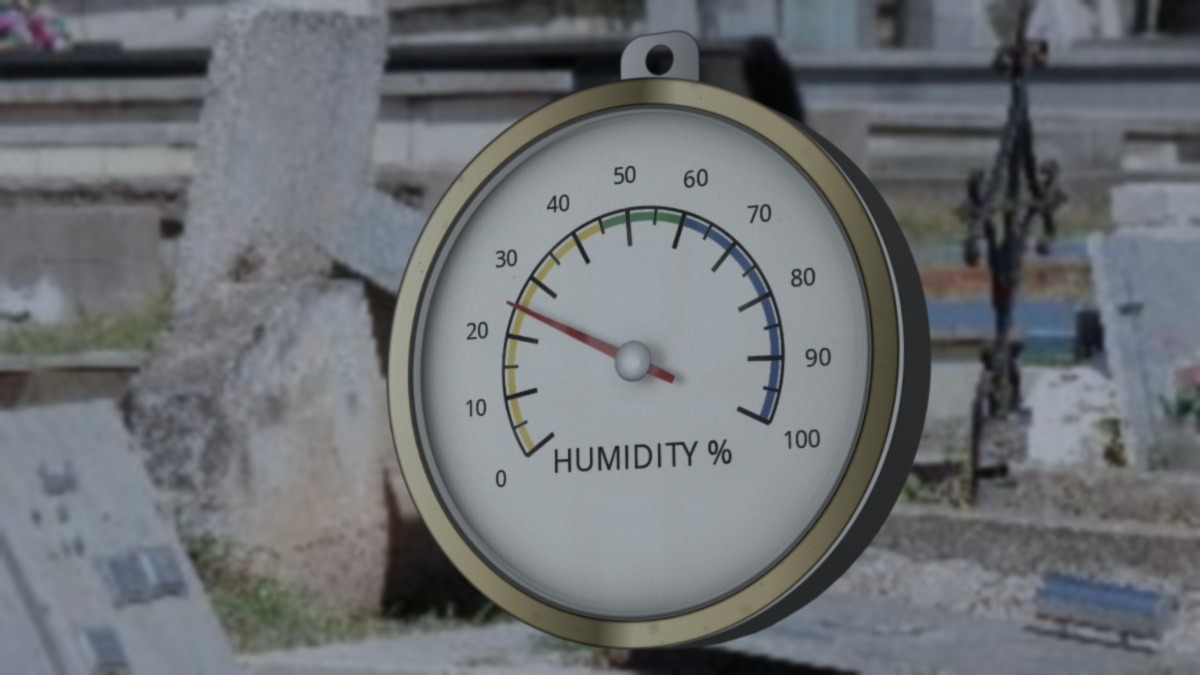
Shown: value=25 unit=%
